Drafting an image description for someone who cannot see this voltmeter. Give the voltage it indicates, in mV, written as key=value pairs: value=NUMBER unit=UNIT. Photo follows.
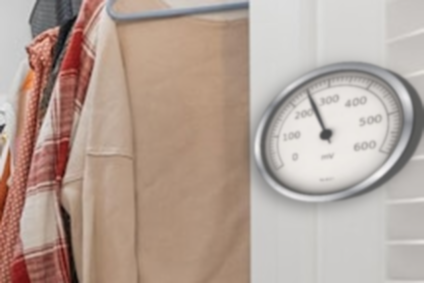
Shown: value=250 unit=mV
